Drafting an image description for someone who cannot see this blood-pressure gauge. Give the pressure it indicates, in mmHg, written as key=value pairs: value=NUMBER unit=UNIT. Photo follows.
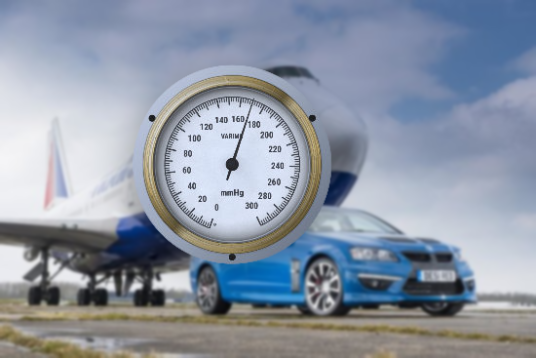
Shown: value=170 unit=mmHg
